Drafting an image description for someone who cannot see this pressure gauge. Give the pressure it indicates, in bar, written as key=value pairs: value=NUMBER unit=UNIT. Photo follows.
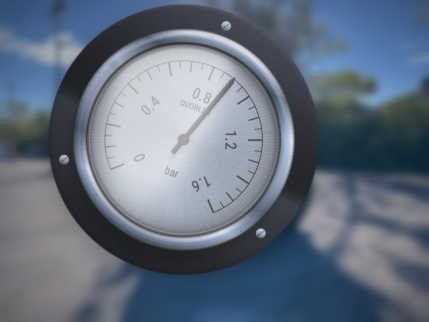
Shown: value=0.9 unit=bar
